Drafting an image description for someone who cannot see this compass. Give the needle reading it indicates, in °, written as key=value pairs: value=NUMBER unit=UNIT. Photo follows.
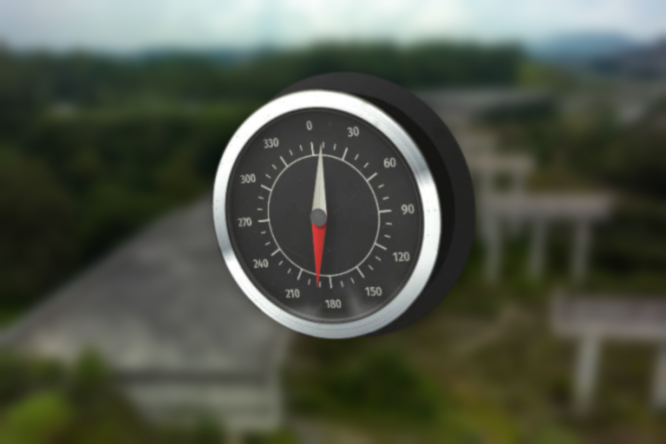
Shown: value=190 unit=°
